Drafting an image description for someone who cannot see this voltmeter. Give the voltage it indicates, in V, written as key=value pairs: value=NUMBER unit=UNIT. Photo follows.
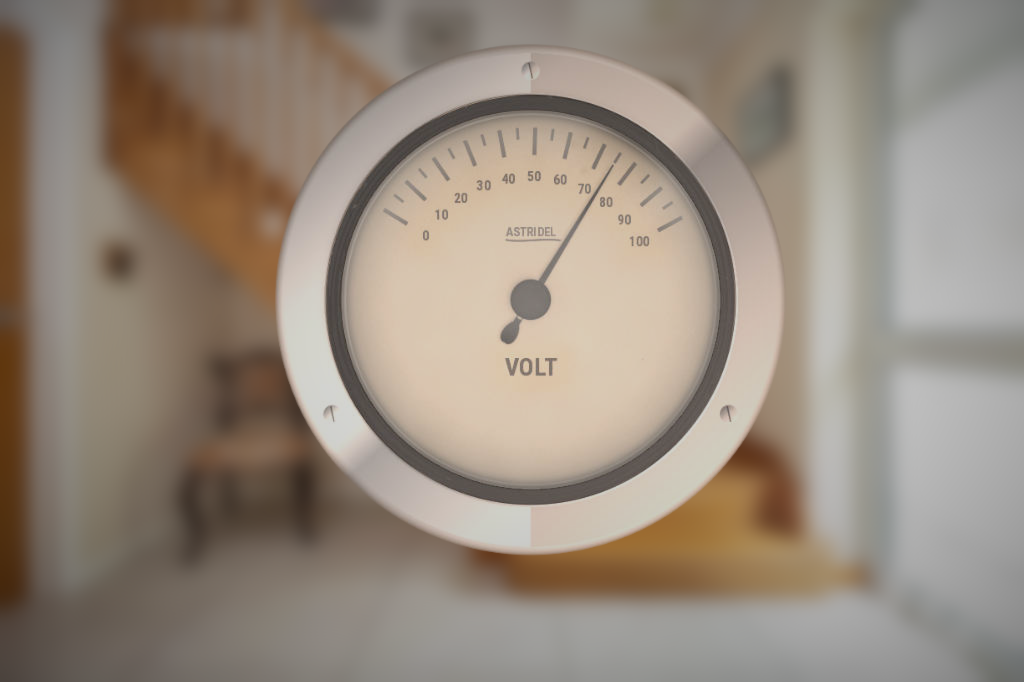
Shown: value=75 unit=V
